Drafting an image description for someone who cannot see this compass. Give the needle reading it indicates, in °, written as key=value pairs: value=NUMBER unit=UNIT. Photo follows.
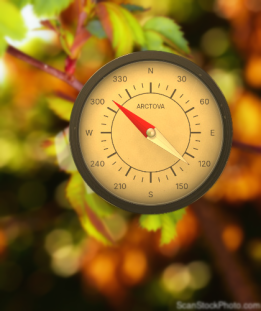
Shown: value=310 unit=°
